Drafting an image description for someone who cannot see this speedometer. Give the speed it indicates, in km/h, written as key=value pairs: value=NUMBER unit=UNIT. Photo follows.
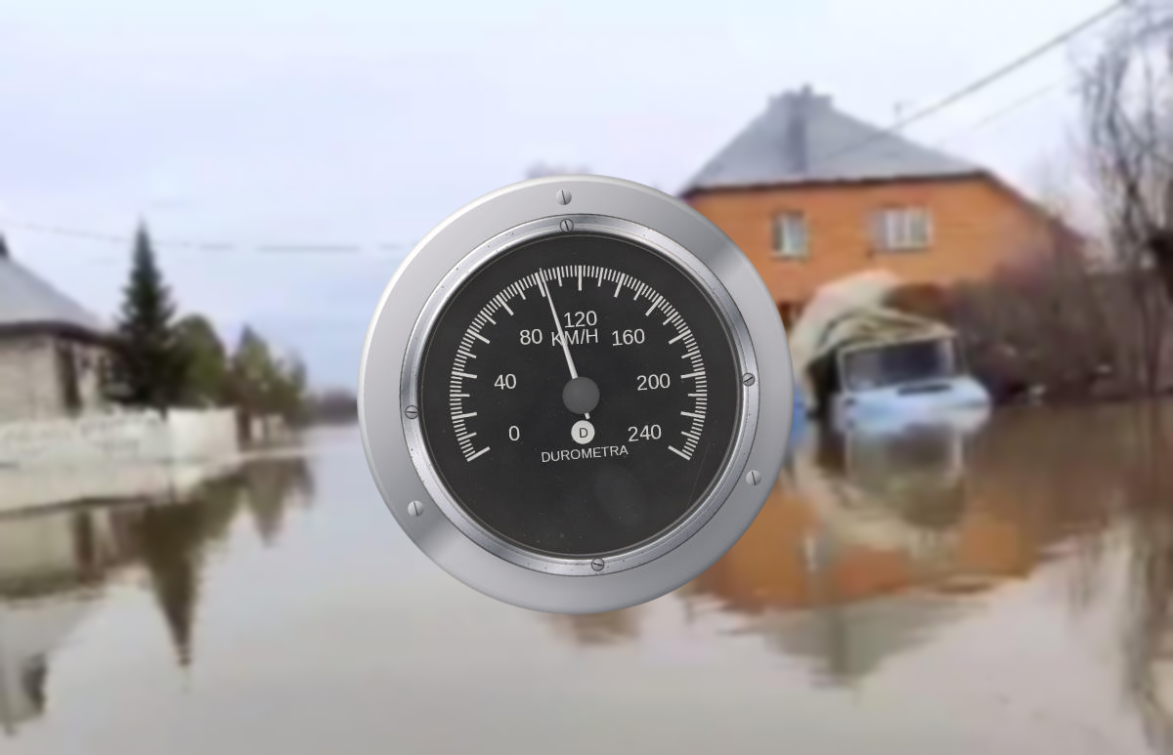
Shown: value=102 unit=km/h
